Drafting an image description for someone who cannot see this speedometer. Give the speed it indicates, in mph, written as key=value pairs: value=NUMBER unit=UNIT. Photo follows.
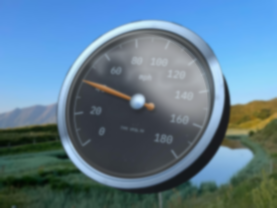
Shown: value=40 unit=mph
